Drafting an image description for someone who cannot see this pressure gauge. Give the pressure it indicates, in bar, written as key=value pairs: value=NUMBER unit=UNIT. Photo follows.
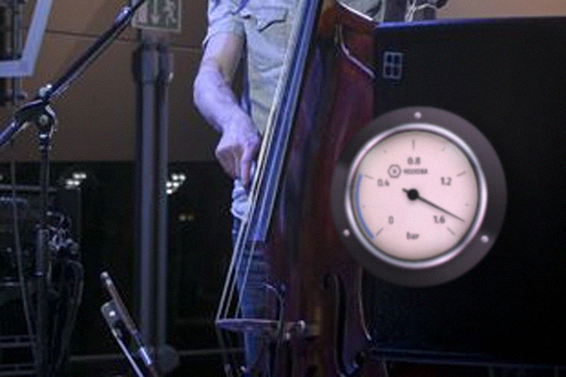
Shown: value=1.5 unit=bar
